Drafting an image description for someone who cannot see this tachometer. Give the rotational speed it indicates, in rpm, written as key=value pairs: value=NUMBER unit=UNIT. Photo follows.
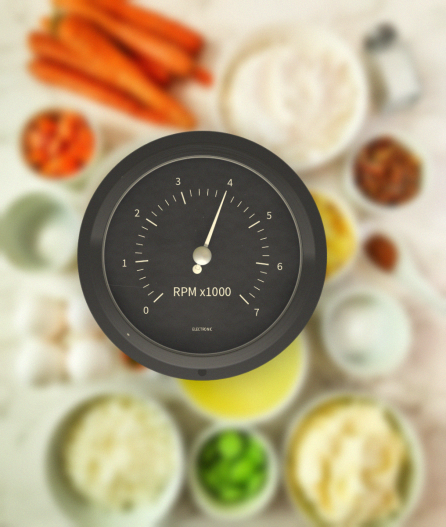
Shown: value=4000 unit=rpm
